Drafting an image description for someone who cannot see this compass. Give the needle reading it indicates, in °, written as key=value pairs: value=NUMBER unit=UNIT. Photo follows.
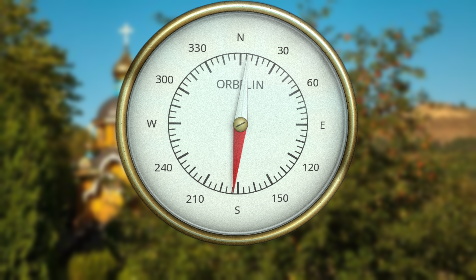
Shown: value=185 unit=°
